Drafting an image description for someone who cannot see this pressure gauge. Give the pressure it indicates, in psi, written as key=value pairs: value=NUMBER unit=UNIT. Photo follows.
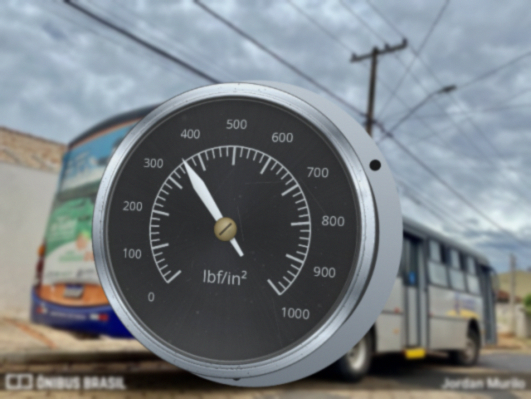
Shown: value=360 unit=psi
